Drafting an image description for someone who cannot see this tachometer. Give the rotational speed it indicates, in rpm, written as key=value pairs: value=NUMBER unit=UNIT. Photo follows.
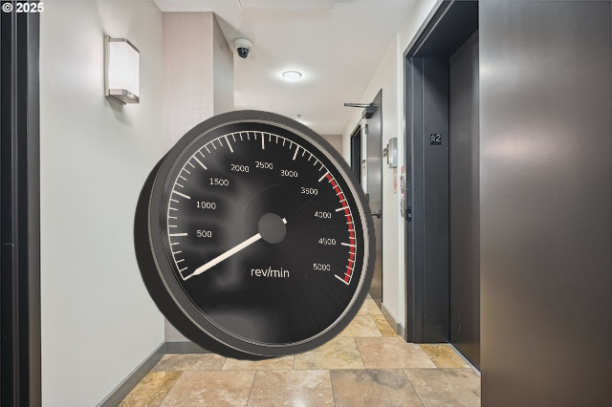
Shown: value=0 unit=rpm
